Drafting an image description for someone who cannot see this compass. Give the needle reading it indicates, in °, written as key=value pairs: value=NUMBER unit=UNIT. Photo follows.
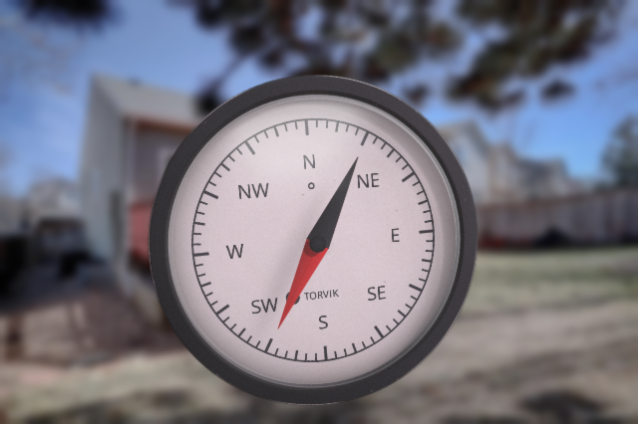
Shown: value=210 unit=°
